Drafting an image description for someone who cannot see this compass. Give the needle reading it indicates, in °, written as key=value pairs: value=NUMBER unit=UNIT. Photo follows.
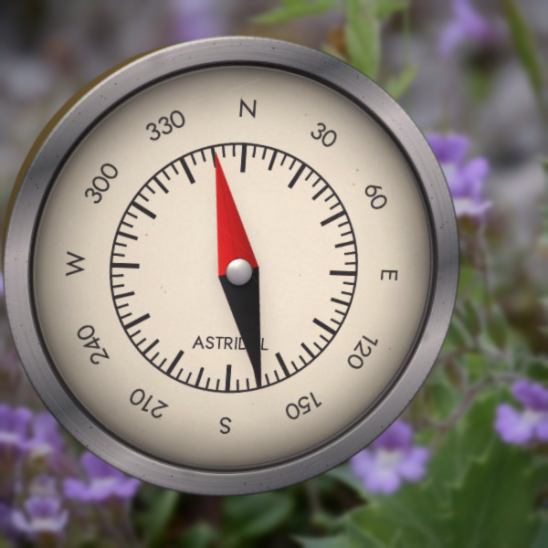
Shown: value=345 unit=°
